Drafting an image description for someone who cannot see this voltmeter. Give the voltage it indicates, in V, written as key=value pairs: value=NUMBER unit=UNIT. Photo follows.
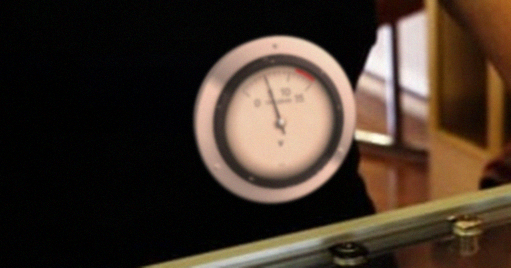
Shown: value=5 unit=V
